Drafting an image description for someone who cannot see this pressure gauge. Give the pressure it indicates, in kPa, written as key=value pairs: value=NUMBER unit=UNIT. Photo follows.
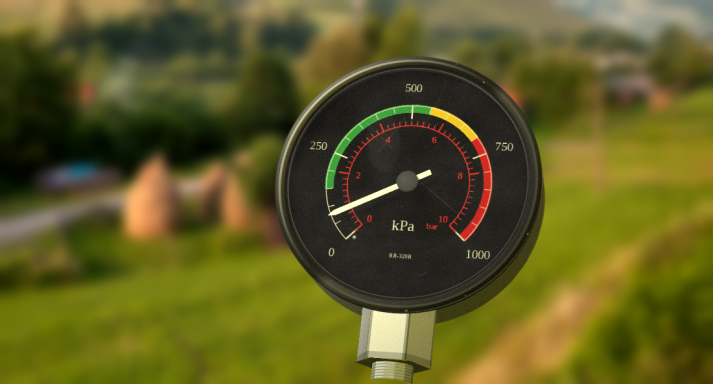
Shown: value=75 unit=kPa
